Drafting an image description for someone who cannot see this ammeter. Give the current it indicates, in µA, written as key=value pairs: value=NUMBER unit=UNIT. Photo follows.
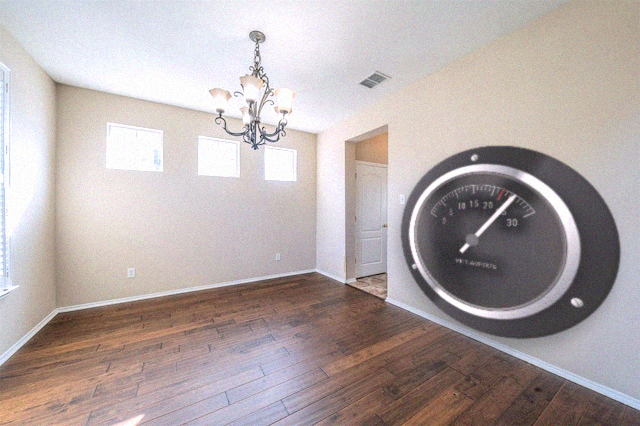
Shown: value=25 unit=µA
